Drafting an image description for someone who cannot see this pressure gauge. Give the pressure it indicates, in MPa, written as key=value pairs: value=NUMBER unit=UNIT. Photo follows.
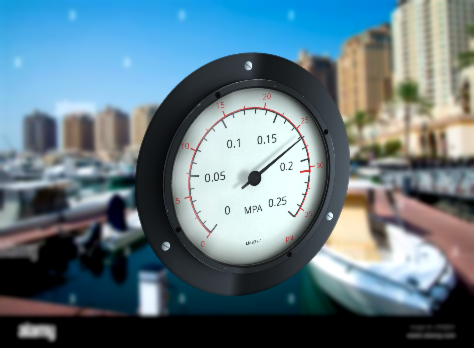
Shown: value=0.18 unit=MPa
